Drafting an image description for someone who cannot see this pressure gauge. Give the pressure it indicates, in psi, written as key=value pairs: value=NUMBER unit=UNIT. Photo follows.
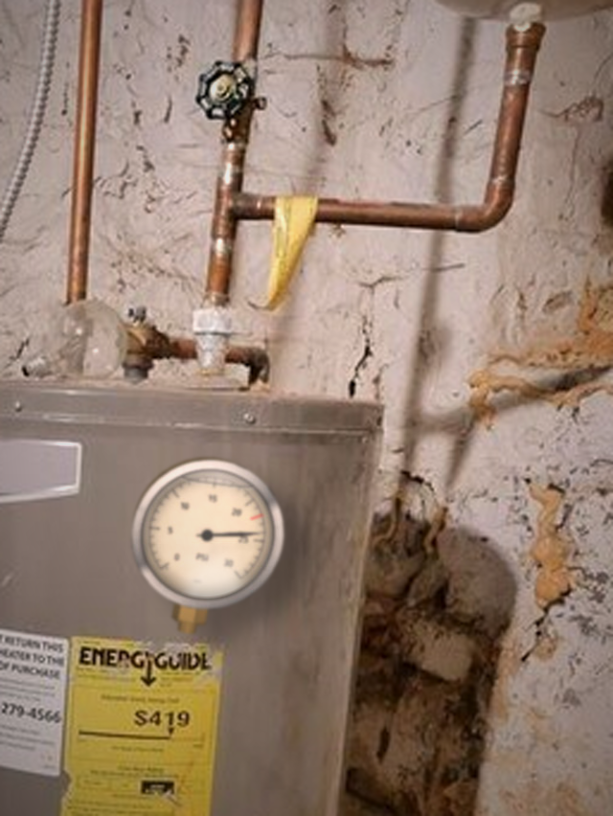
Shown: value=24 unit=psi
